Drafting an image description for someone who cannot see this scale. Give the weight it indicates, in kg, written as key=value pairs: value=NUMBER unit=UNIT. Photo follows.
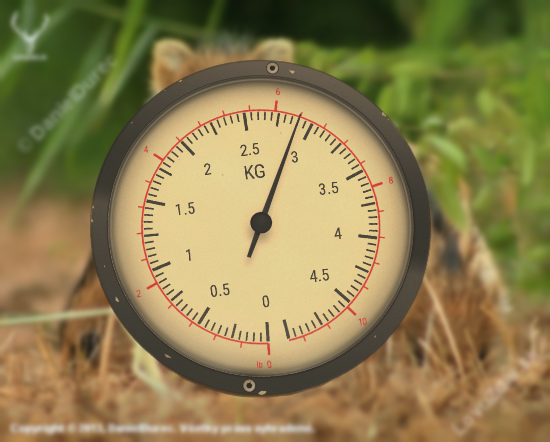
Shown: value=2.9 unit=kg
